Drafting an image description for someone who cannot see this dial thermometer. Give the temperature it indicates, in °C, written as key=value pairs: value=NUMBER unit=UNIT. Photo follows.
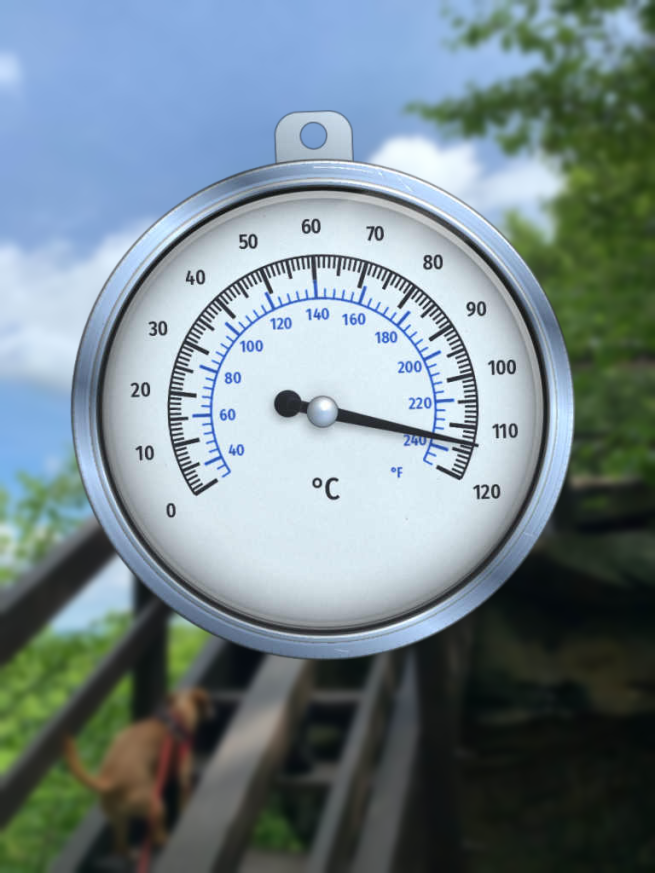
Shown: value=113 unit=°C
